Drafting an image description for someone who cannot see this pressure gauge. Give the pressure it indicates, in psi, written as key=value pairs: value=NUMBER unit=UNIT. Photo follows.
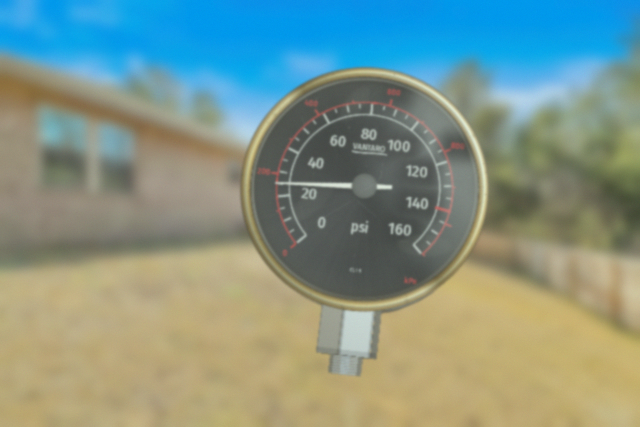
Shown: value=25 unit=psi
